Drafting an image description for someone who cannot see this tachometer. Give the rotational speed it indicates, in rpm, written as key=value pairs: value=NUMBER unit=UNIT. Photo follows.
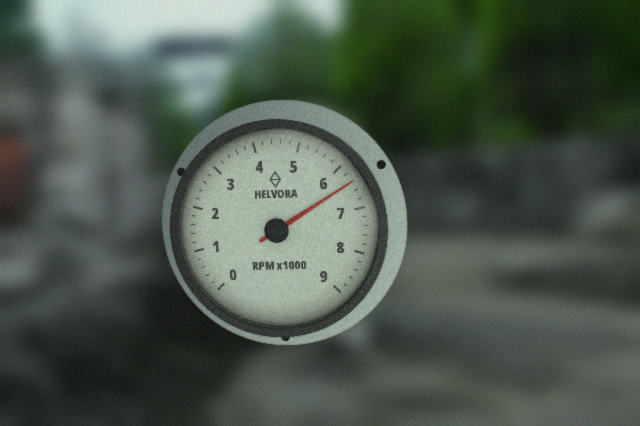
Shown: value=6400 unit=rpm
